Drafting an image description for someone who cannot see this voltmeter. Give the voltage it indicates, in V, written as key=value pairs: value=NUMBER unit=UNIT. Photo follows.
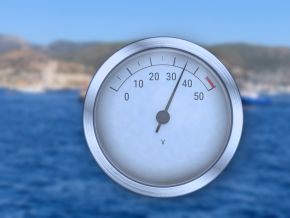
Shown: value=35 unit=V
